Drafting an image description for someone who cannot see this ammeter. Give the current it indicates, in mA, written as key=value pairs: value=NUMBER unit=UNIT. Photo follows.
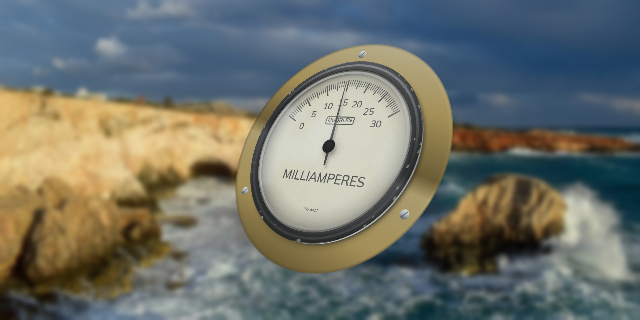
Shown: value=15 unit=mA
